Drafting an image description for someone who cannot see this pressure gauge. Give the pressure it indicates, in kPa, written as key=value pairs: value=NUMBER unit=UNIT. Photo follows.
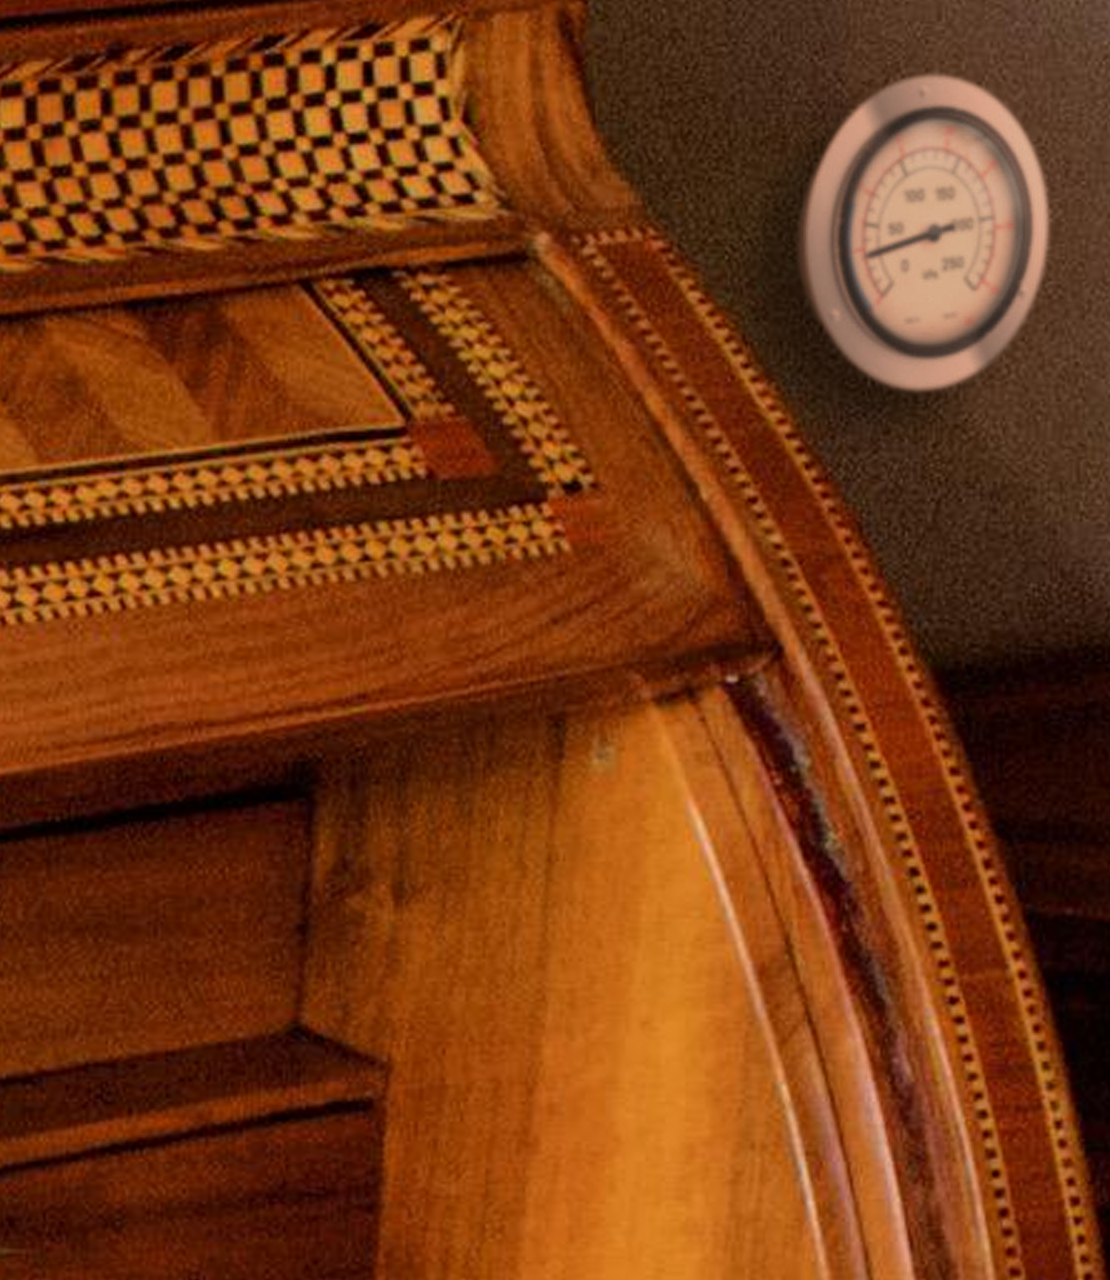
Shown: value=30 unit=kPa
